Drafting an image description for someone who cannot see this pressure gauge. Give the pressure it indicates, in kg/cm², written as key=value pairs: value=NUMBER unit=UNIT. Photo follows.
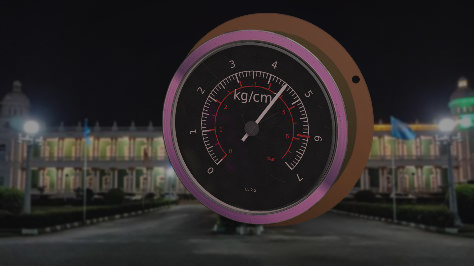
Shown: value=4.5 unit=kg/cm²
